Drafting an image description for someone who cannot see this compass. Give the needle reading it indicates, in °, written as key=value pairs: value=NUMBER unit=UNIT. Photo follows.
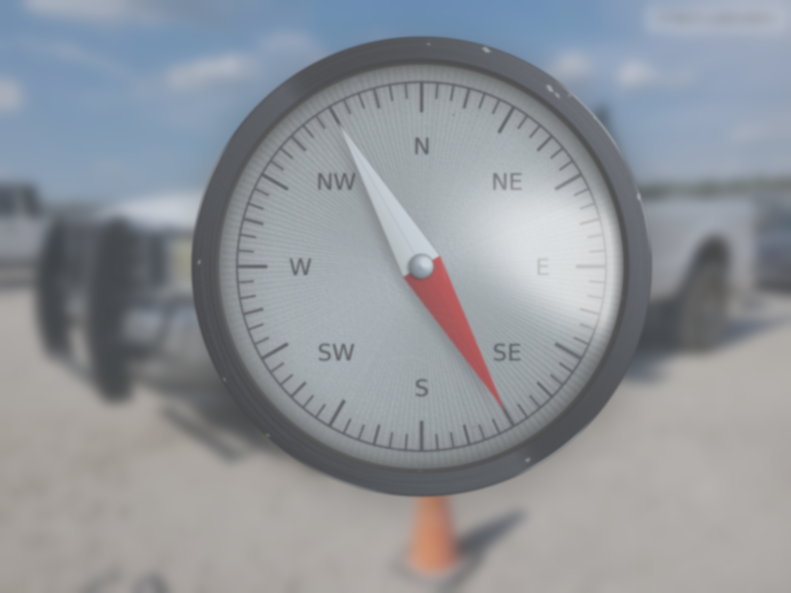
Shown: value=150 unit=°
